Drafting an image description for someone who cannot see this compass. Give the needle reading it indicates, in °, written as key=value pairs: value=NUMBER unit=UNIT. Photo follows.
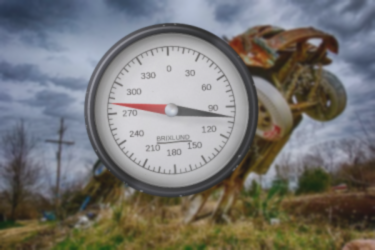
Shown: value=280 unit=°
